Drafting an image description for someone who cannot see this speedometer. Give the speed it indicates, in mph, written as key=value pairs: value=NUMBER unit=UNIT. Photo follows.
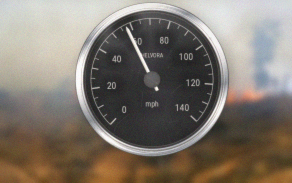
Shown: value=57.5 unit=mph
